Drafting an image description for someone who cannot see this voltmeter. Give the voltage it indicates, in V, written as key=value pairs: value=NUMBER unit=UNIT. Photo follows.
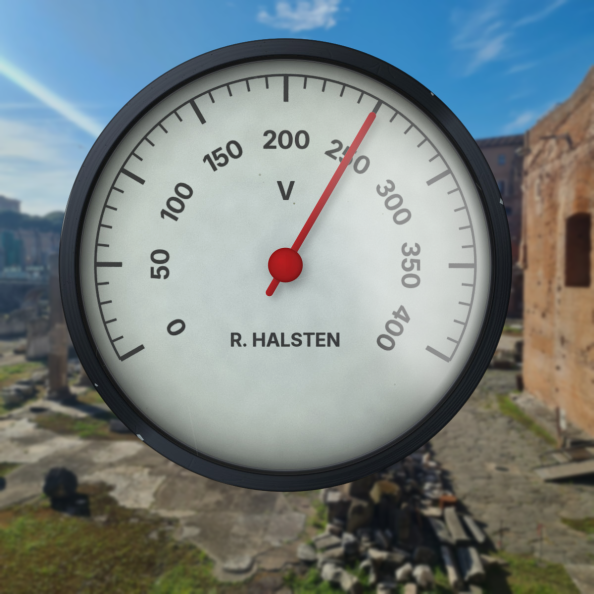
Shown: value=250 unit=V
